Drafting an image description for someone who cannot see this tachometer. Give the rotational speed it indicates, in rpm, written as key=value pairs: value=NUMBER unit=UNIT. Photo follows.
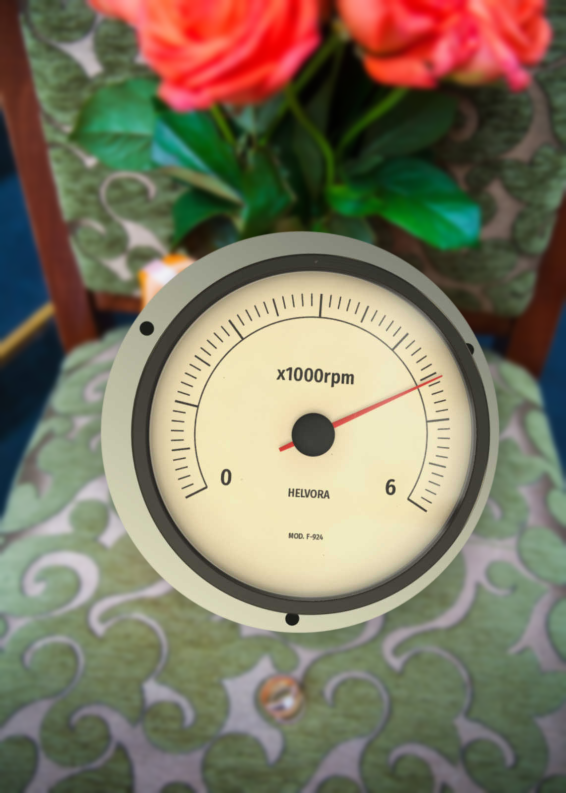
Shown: value=4550 unit=rpm
